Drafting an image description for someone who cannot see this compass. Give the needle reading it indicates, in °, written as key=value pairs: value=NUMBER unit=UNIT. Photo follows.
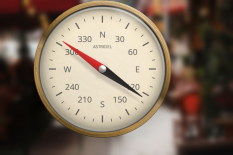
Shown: value=305 unit=°
